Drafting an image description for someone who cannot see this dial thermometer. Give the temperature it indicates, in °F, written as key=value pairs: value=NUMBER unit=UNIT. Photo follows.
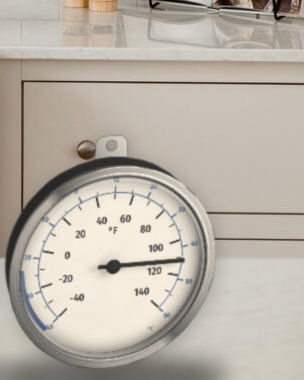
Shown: value=110 unit=°F
